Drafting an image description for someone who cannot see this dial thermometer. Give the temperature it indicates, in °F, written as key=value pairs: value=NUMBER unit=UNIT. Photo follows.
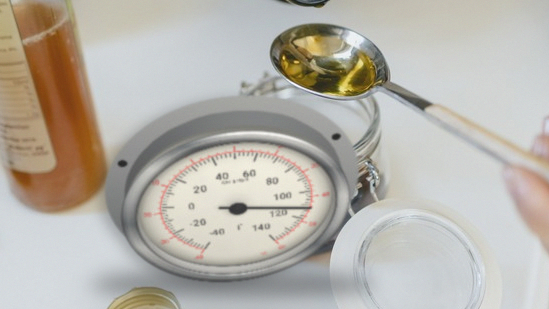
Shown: value=110 unit=°F
